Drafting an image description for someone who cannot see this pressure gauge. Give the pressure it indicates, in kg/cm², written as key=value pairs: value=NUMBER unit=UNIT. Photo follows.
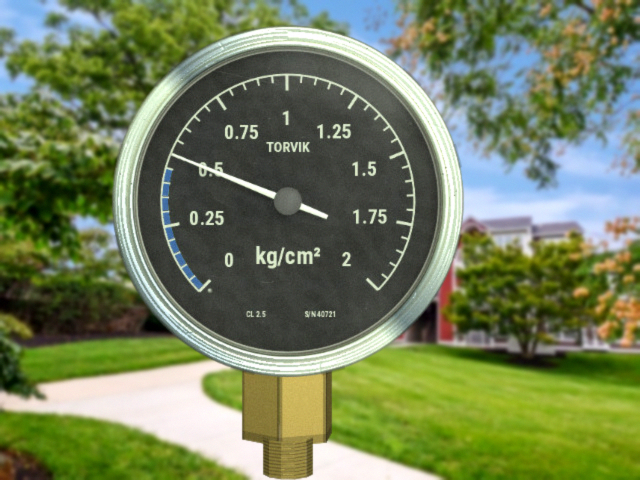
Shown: value=0.5 unit=kg/cm²
